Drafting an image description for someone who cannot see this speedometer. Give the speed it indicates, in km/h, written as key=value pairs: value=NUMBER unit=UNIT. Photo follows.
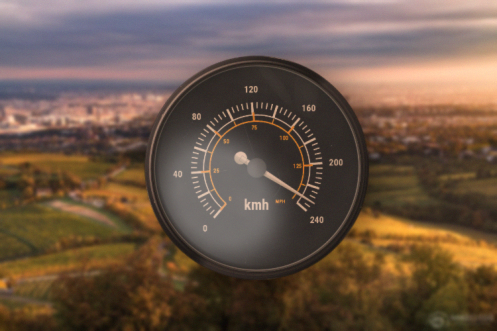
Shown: value=232 unit=km/h
